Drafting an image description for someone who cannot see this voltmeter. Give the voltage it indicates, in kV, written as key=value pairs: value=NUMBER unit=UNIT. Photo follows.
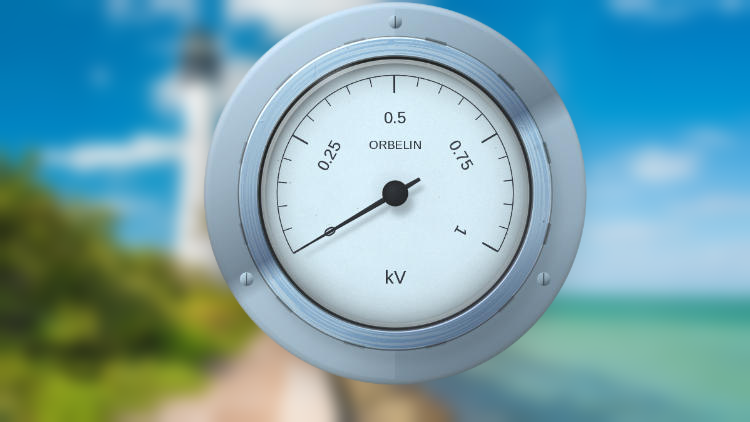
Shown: value=0 unit=kV
